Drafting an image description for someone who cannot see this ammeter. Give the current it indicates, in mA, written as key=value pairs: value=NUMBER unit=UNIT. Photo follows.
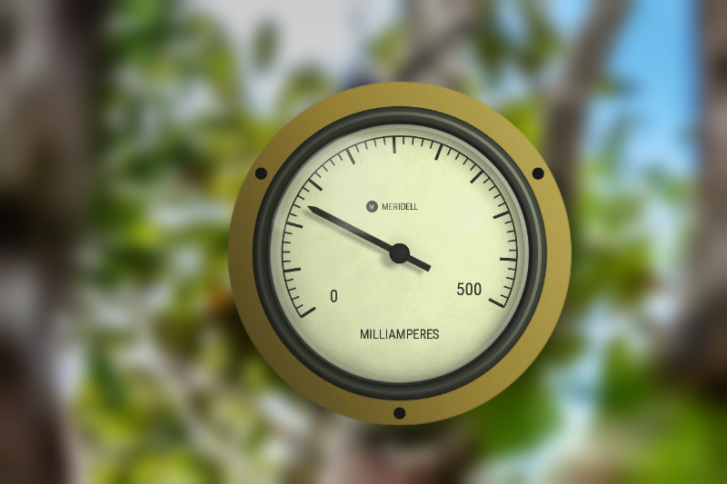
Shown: value=125 unit=mA
